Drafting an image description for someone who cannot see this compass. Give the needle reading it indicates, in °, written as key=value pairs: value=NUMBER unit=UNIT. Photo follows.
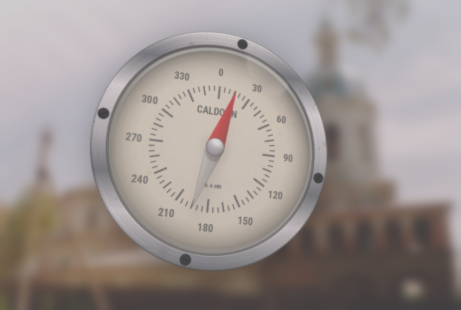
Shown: value=15 unit=°
